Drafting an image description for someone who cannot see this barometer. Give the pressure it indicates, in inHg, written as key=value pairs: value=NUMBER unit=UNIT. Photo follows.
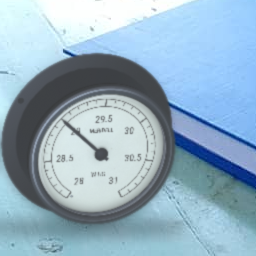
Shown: value=29 unit=inHg
